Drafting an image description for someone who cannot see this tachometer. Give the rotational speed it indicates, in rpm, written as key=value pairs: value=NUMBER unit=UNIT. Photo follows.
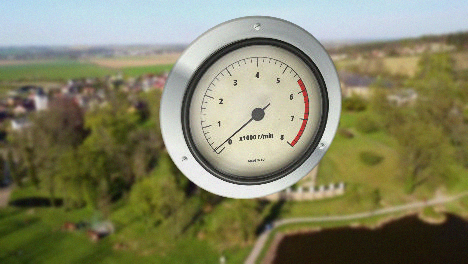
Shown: value=200 unit=rpm
